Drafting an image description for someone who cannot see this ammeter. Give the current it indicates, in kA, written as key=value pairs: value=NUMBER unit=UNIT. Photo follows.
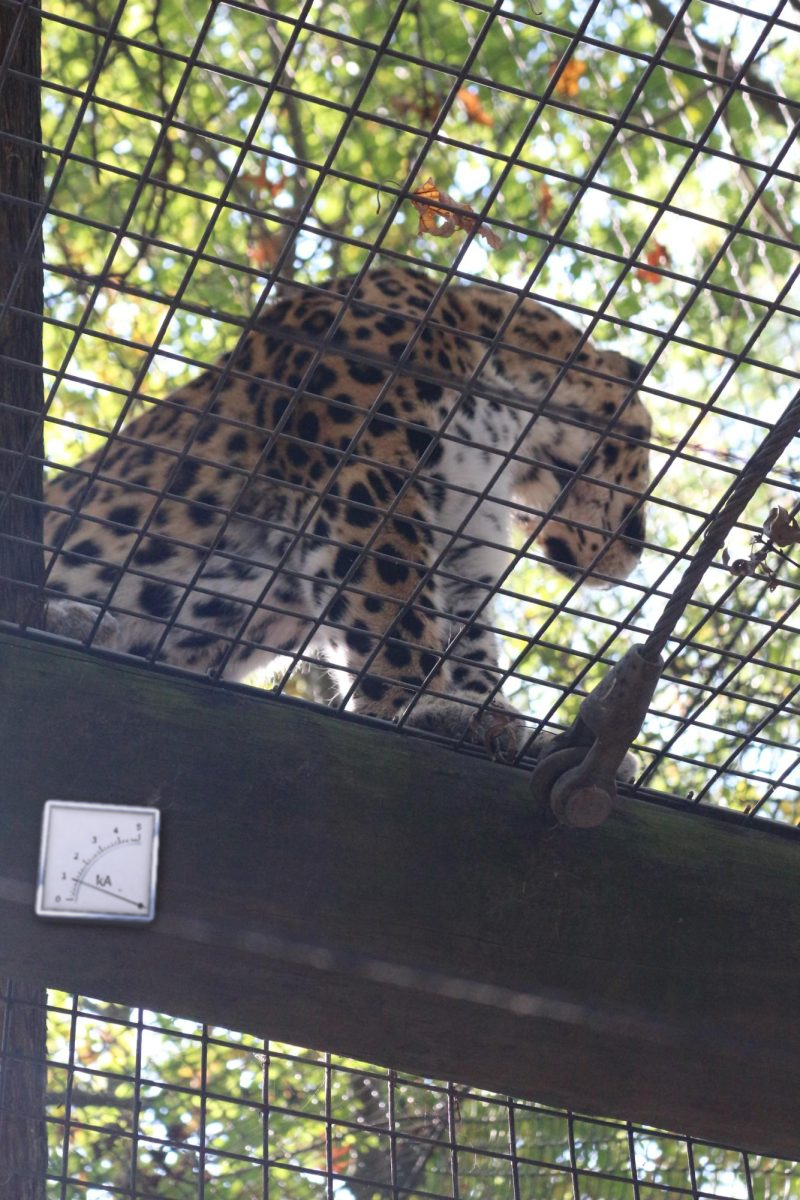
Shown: value=1 unit=kA
